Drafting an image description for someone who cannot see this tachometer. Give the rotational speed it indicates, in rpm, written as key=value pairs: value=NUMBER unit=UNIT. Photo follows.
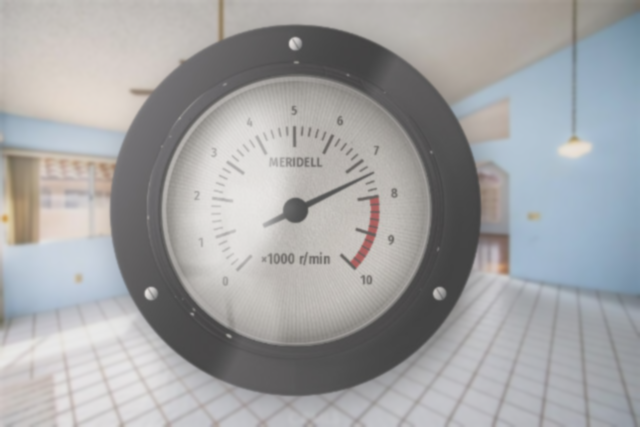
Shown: value=7400 unit=rpm
